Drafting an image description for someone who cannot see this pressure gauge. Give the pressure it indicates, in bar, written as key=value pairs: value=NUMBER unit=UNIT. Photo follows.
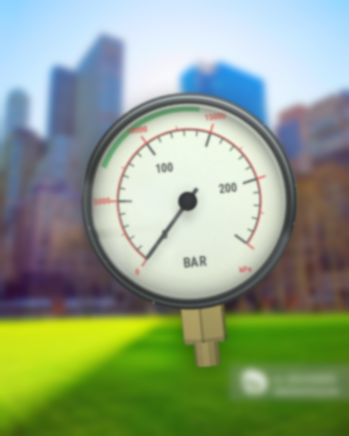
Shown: value=0 unit=bar
